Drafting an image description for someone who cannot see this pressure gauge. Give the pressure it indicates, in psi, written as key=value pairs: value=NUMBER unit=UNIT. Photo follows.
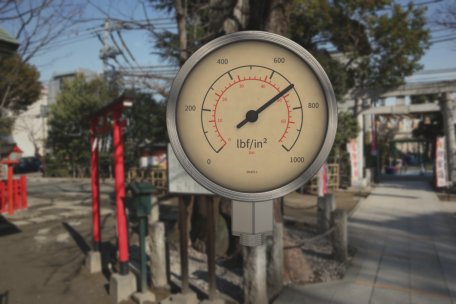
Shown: value=700 unit=psi
